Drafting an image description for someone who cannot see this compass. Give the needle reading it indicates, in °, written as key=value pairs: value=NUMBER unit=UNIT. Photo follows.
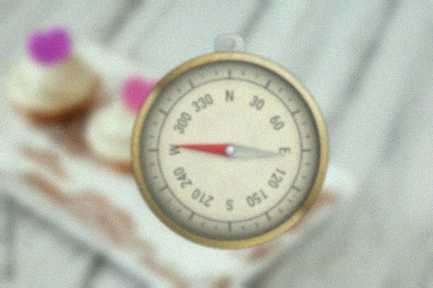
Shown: value=275 unit=°
